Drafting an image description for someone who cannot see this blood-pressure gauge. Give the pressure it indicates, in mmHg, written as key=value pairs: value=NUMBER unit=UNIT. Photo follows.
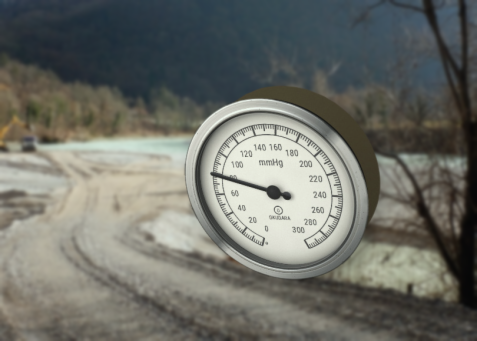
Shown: value=80 unit=mmHg
